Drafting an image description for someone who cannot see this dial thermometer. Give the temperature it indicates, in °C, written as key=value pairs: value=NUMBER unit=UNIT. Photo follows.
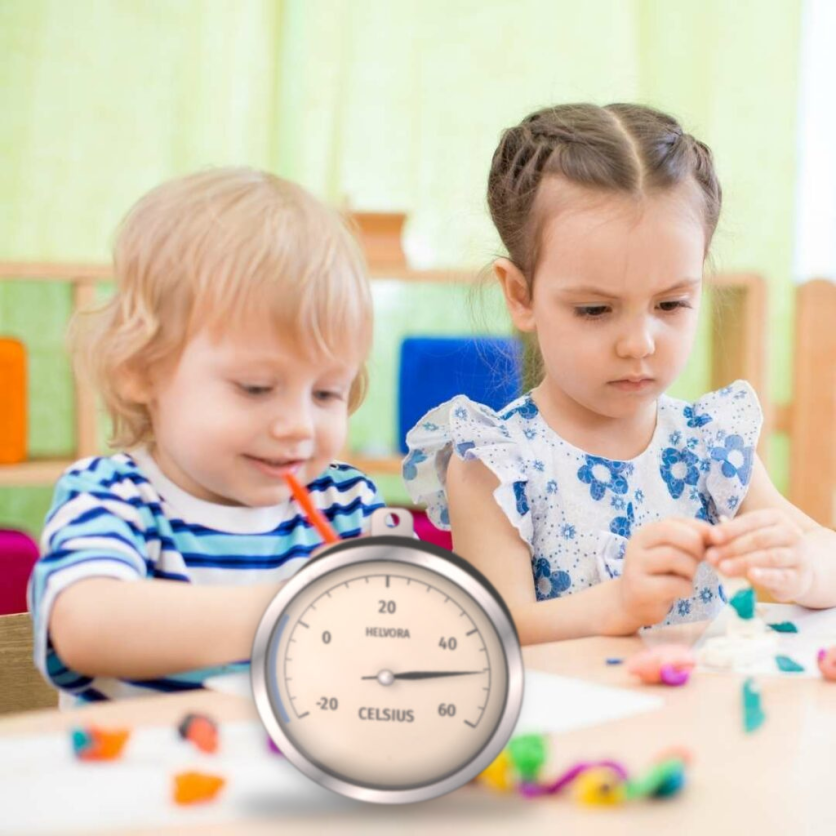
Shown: value=48 unit=°C
